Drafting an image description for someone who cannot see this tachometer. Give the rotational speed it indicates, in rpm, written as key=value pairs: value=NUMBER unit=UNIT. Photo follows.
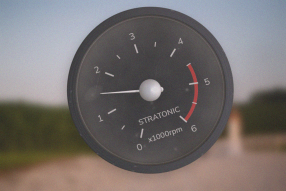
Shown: value=1500 unit=rpm
